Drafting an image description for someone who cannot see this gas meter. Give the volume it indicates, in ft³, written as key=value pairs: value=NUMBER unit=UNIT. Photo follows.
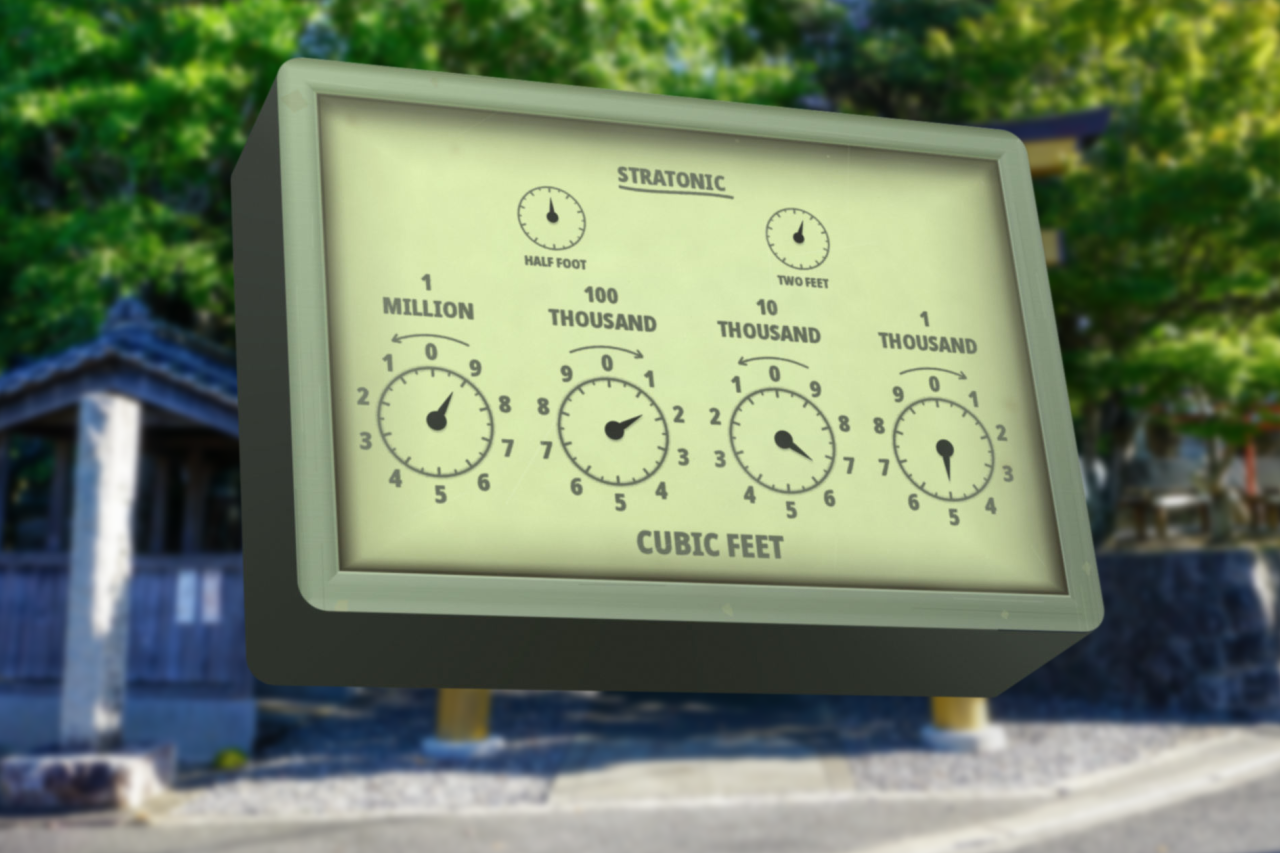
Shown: value=916500 unit=ft³
